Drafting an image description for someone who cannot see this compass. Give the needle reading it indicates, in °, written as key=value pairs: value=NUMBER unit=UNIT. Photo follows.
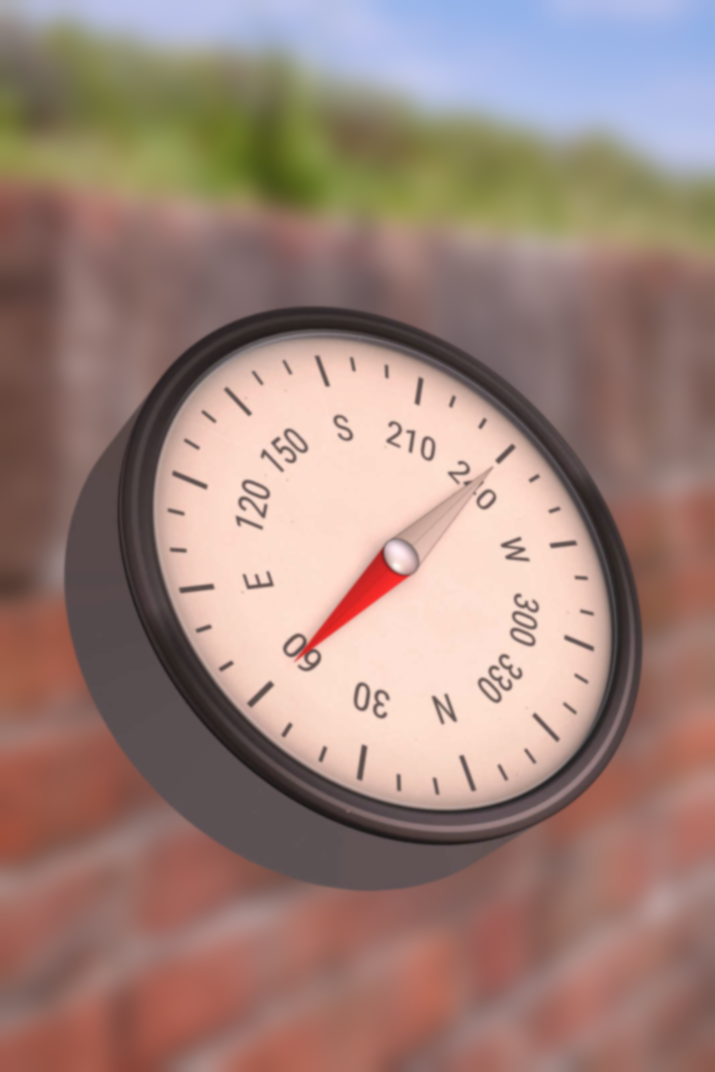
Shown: value=60 unit=°
